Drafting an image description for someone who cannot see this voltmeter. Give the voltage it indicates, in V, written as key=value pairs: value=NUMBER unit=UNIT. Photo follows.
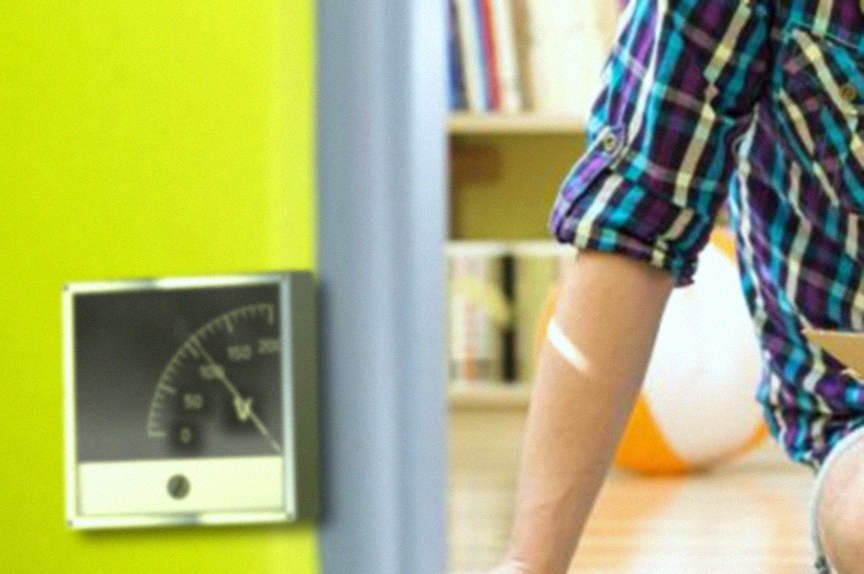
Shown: value=110 unit=V
